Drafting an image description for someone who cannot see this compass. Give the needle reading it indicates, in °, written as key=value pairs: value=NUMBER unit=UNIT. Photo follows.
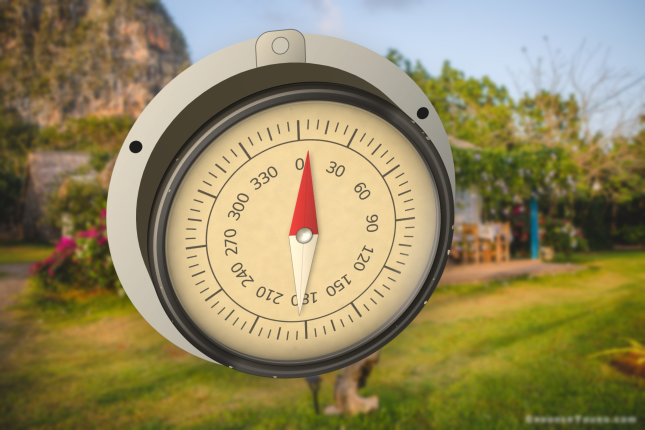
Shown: value=5 unit=°
